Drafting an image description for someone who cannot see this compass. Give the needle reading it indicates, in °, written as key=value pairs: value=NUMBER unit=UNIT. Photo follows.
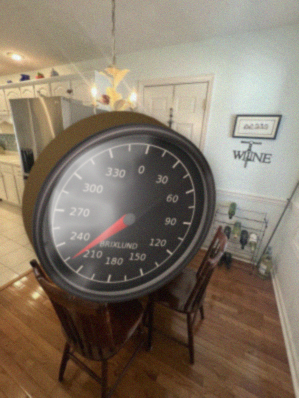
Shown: value=225 unit=°
